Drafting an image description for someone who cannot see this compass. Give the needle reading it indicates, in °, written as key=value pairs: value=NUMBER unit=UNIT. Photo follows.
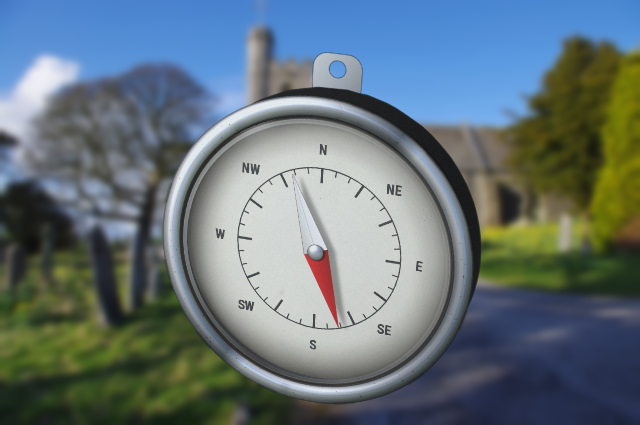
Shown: value=160 unit=°
